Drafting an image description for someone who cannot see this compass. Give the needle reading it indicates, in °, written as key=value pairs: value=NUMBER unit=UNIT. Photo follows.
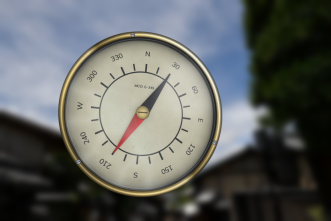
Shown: value=210 unit=°
